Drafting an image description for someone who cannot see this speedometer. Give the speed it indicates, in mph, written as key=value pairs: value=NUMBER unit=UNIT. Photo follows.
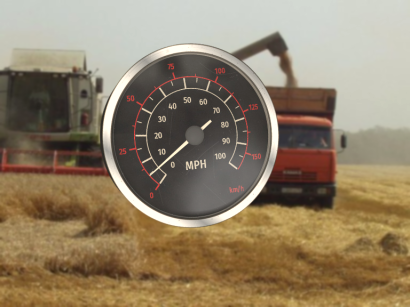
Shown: value=5 unit=mph
